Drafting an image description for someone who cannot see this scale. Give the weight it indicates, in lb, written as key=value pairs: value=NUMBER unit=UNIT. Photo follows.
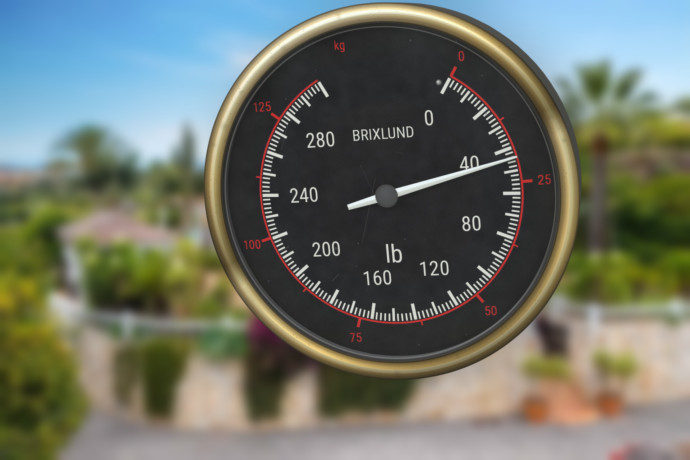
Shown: value=44 unit=lb
